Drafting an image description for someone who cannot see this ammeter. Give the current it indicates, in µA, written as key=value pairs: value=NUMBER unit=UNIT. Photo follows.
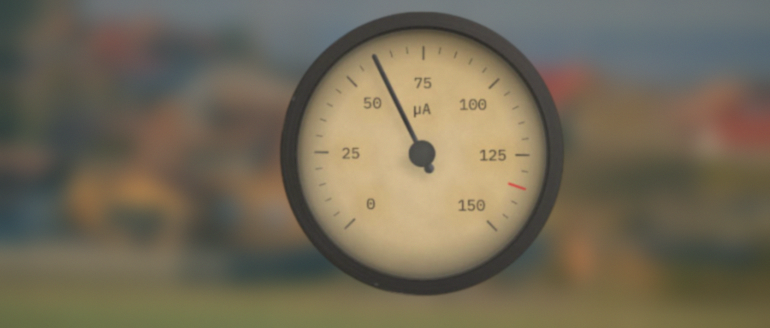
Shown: value=60 unit=µA
